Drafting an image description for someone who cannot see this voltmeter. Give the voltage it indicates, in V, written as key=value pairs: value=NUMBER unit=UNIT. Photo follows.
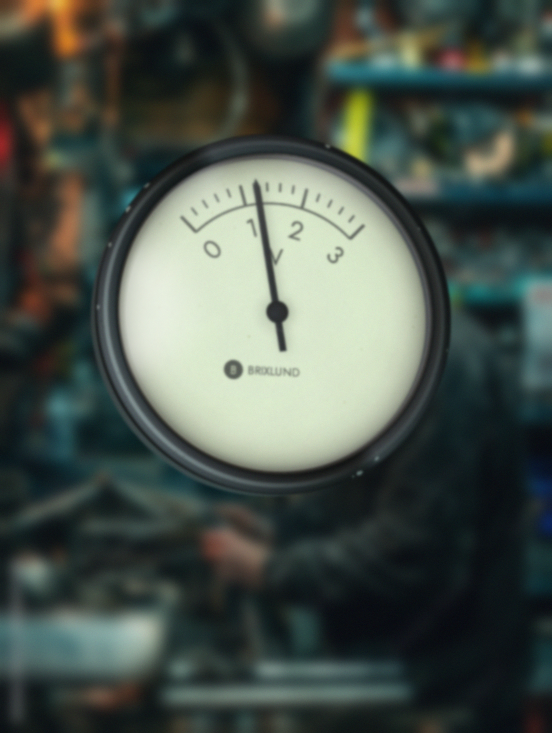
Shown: value=1.2 unit=V
